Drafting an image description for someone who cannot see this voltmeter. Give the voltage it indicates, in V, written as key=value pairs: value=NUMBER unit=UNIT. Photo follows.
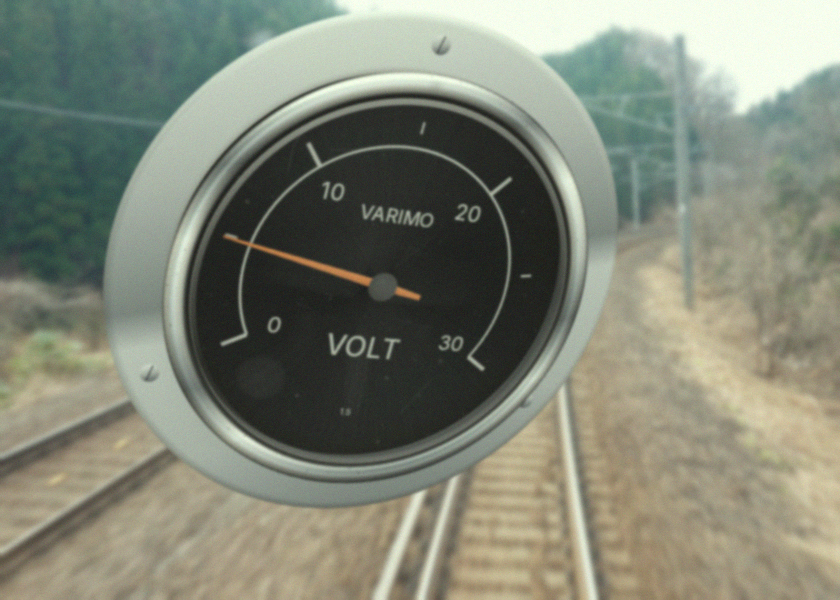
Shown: value=5 unit=V
